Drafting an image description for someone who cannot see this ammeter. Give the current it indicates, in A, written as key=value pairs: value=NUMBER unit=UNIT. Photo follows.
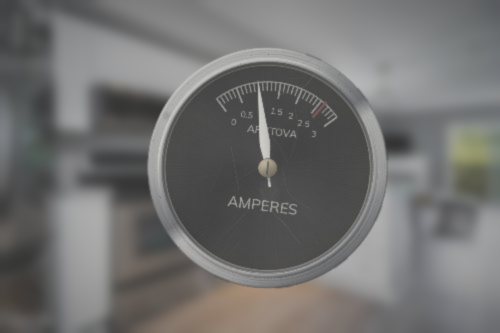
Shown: value=1 unit=A
